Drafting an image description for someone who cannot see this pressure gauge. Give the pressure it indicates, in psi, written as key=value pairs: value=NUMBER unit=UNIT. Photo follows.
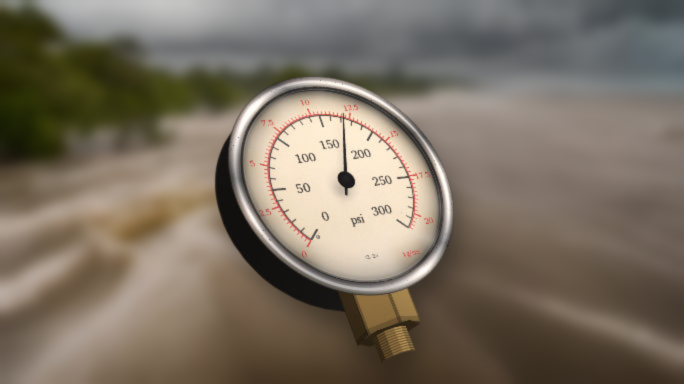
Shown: value=170 unit=psi
